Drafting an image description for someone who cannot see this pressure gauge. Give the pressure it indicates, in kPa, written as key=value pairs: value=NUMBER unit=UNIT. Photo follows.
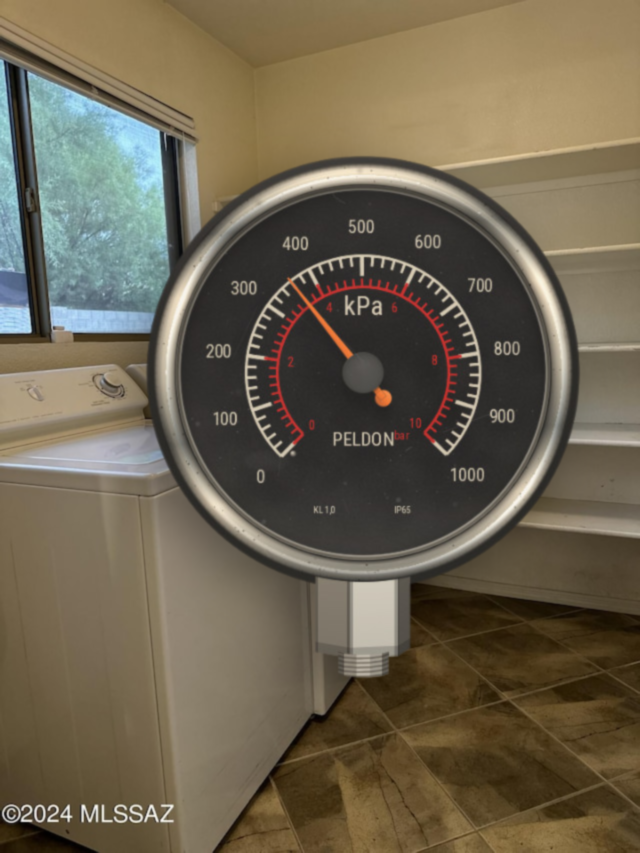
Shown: value=360 unit=kPa
